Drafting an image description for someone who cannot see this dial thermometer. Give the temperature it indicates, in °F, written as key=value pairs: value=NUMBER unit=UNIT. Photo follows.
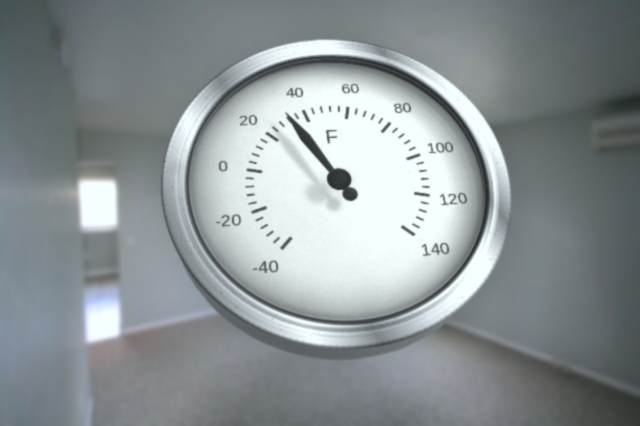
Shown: value=32 unit=°F
